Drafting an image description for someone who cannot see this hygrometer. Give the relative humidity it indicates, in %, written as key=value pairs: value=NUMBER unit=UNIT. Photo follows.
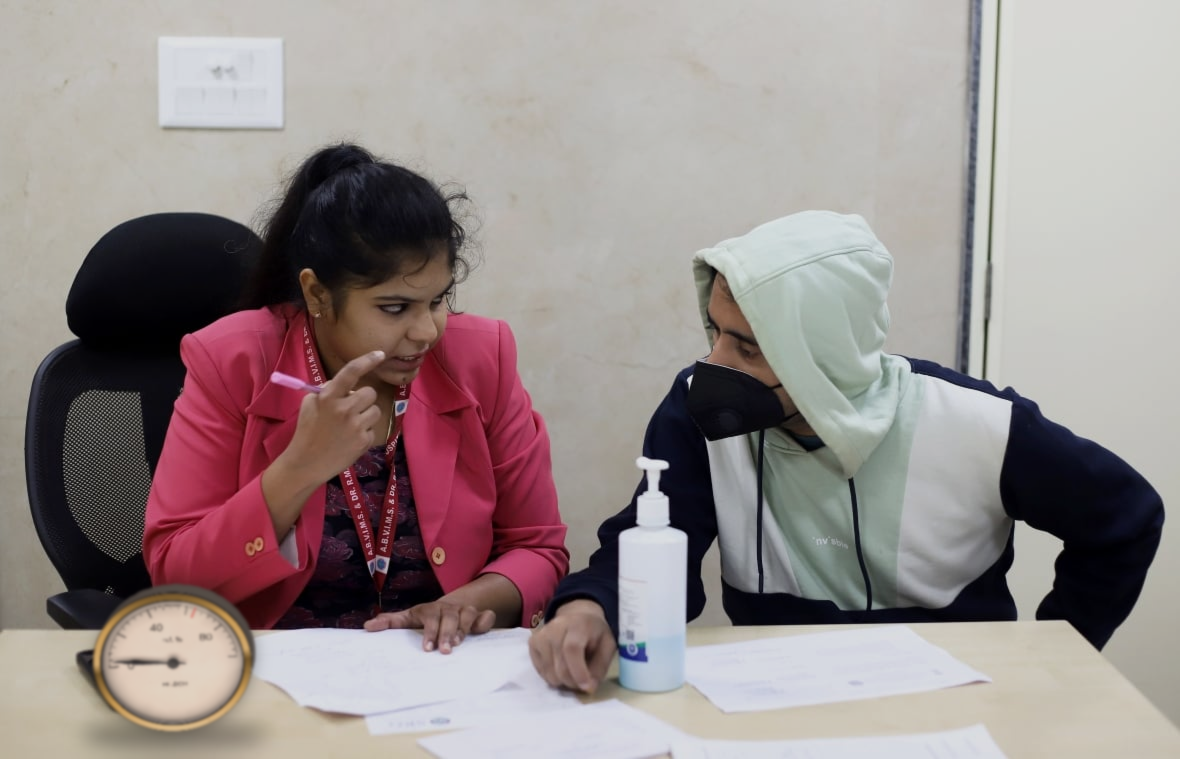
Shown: value=4 unit=%
